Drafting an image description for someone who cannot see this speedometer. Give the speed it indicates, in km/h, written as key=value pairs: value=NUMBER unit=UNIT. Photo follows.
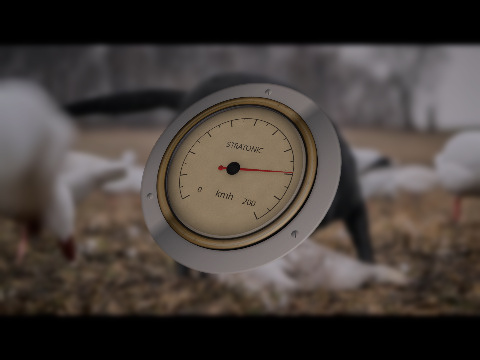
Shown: value=160 unit=km/h
